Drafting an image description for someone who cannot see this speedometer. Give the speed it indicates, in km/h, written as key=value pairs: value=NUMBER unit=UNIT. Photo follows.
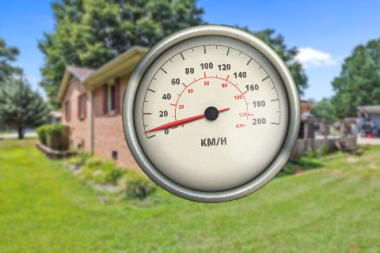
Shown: value=5 unit=km/h
